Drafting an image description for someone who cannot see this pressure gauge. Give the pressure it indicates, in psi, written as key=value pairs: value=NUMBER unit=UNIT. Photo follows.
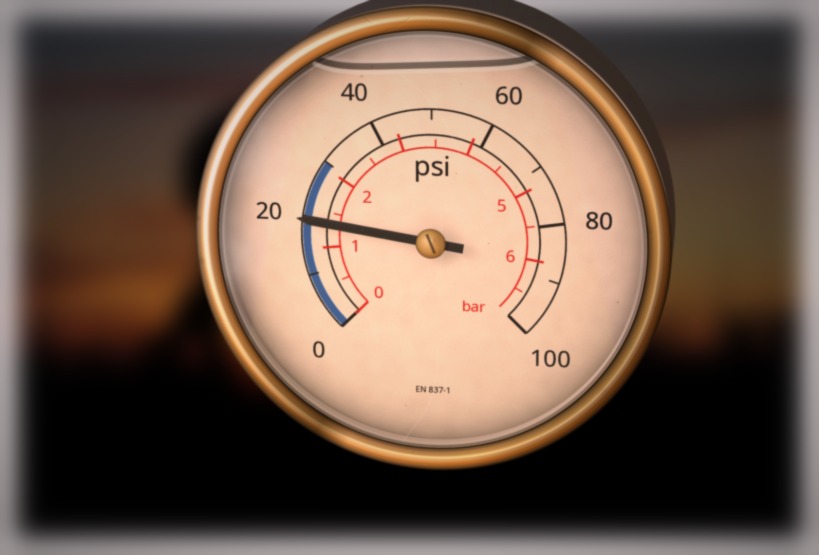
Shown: value=20 unit=psi
